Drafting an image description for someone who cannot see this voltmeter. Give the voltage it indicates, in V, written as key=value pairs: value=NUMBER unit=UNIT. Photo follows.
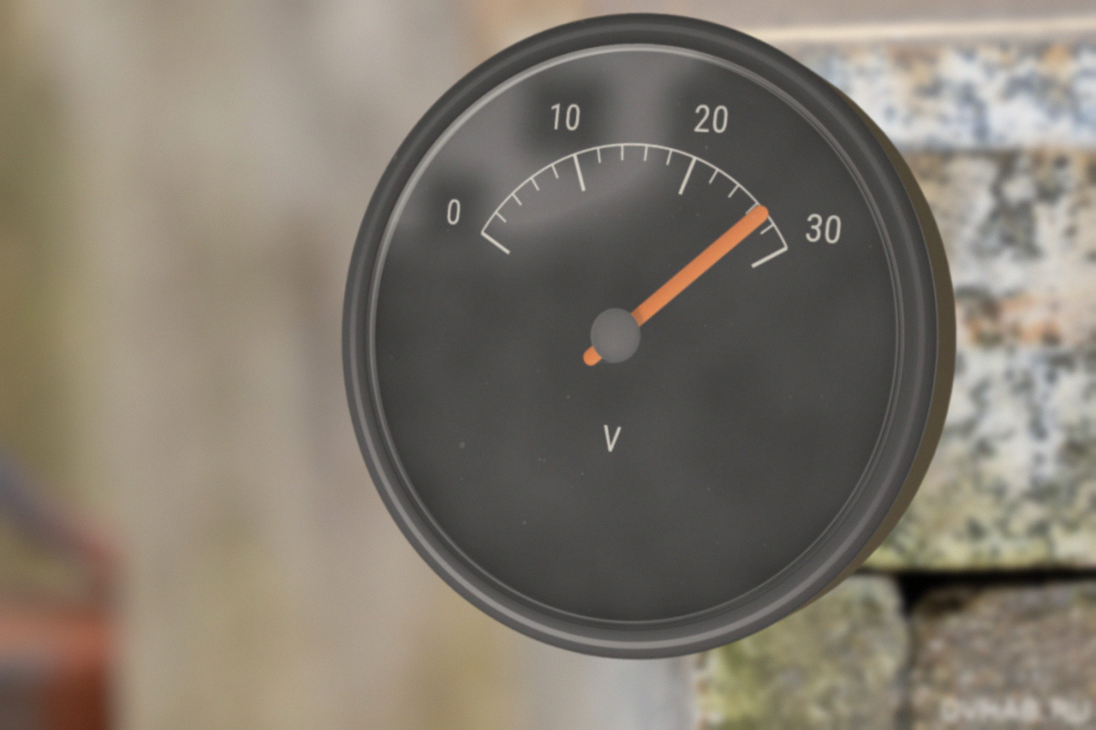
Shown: value=27 unit=V
